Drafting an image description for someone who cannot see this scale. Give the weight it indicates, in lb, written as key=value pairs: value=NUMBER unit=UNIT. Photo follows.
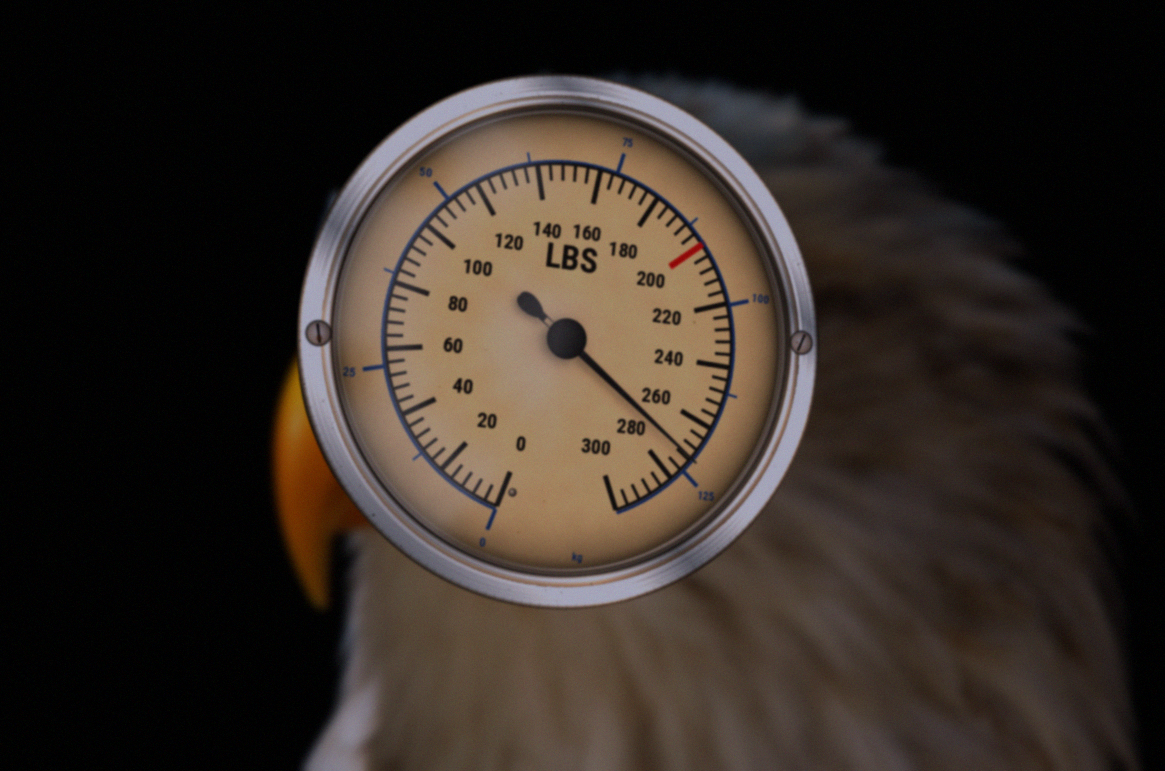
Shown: value=272 unit=lb
